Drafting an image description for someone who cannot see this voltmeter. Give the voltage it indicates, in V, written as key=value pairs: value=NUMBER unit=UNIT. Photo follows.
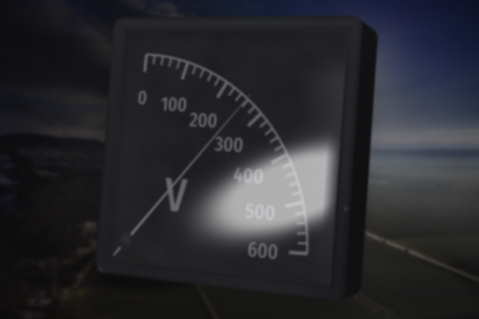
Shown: value=260 unit=V
